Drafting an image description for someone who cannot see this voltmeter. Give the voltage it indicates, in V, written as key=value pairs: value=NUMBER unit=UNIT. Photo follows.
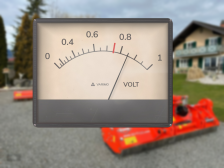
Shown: value=0.85 unit=V
